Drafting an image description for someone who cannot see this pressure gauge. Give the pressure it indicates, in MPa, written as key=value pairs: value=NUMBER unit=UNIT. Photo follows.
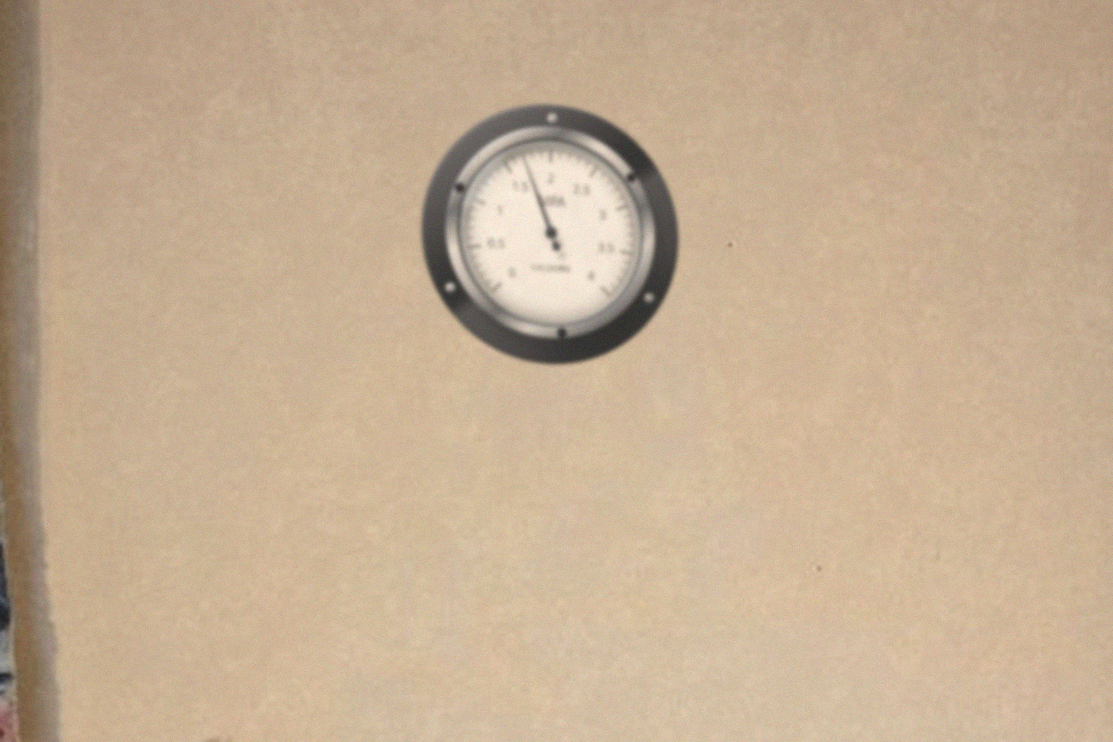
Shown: value=1.7 unit=MPa
